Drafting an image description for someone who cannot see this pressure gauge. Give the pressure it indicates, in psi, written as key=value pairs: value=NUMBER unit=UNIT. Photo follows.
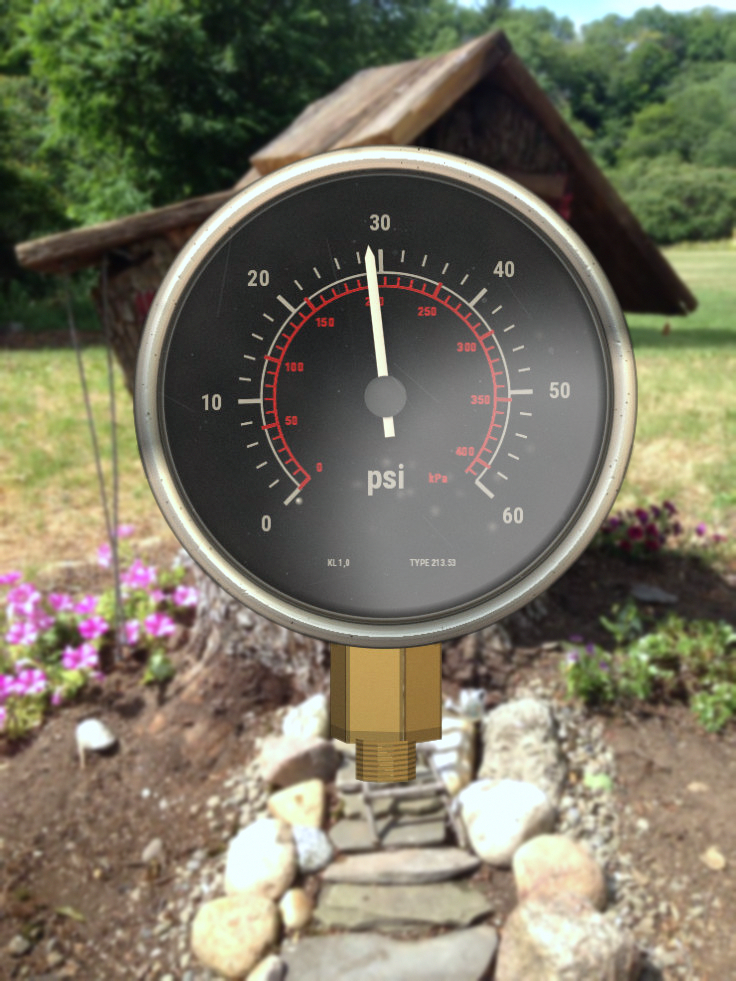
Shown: value=29 unit=psi
